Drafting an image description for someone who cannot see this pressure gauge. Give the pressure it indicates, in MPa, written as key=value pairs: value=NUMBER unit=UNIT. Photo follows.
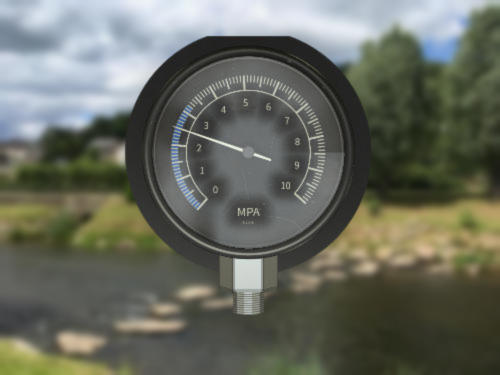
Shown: value=2.5 unit=MPa
